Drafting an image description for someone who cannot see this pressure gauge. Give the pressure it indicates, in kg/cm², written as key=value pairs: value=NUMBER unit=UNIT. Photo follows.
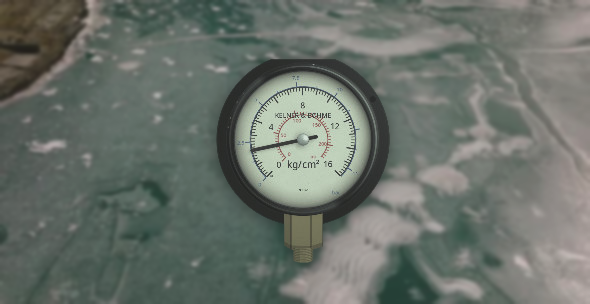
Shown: value=2 unit=kg/cm²
